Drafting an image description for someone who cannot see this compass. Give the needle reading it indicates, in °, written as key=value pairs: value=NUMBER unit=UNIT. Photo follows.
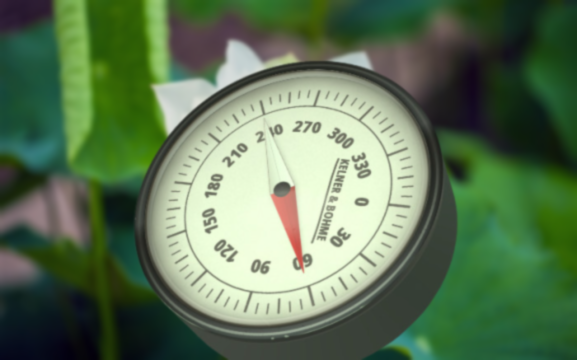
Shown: value=60 unit=°
